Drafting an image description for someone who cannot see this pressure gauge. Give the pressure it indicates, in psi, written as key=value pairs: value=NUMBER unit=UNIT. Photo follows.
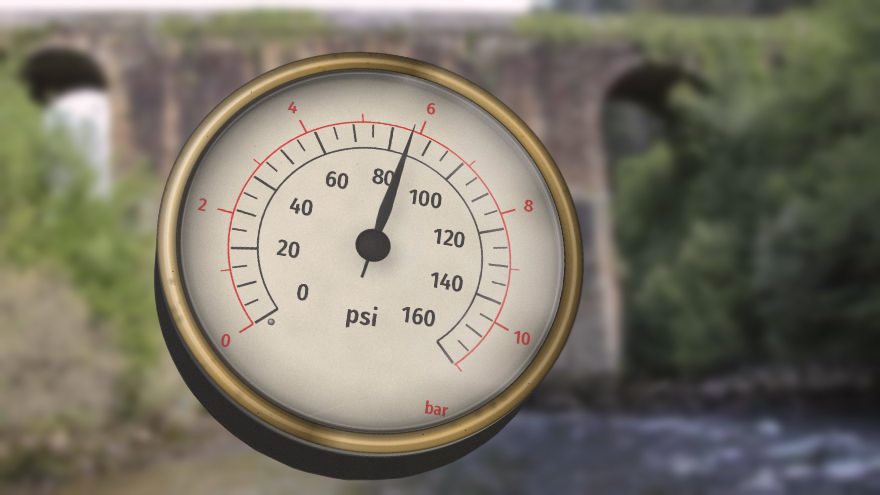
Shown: value=85 unit=psi
